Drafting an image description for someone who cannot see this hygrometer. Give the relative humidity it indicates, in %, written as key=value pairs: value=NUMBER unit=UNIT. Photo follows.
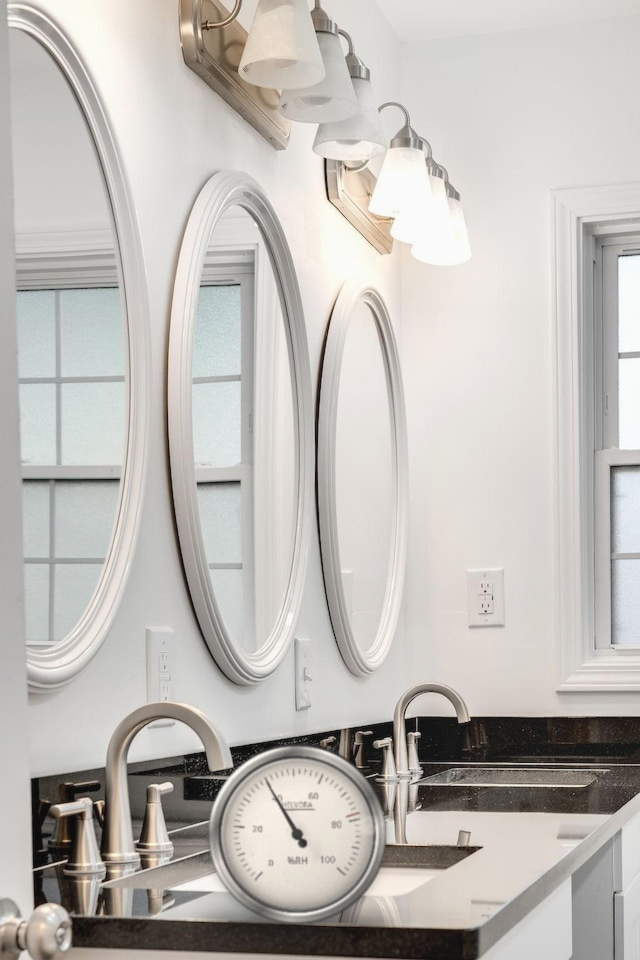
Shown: value=40 unit=%
